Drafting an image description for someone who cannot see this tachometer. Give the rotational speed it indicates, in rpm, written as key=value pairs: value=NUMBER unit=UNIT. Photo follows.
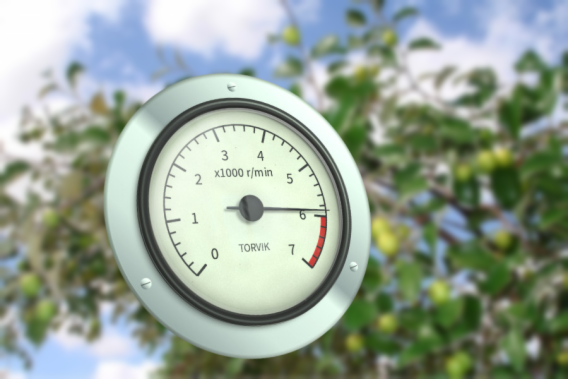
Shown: value=5900 unit=rpm
